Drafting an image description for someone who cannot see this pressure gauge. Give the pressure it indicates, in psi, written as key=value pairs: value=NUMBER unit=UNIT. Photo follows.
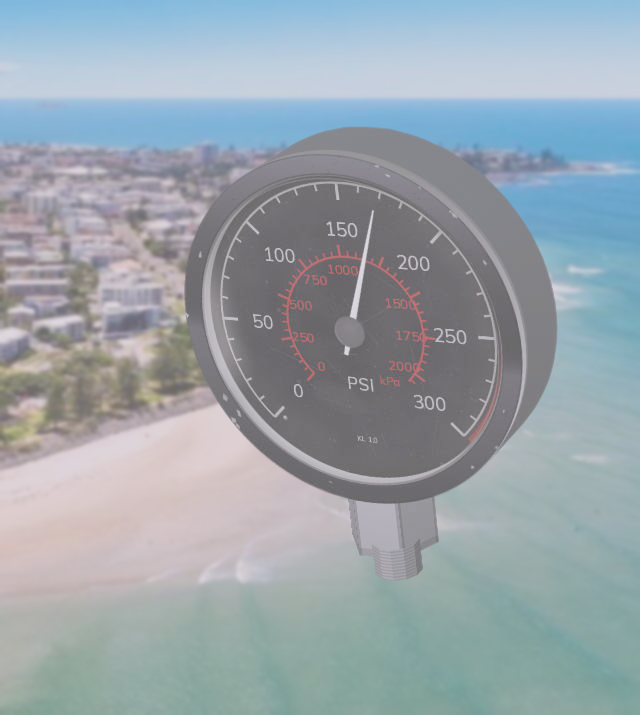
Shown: value=170 unit=psi
